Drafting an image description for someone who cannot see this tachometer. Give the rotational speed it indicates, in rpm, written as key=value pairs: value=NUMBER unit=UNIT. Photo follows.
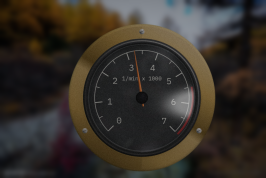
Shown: value=3250 unit=rpm
